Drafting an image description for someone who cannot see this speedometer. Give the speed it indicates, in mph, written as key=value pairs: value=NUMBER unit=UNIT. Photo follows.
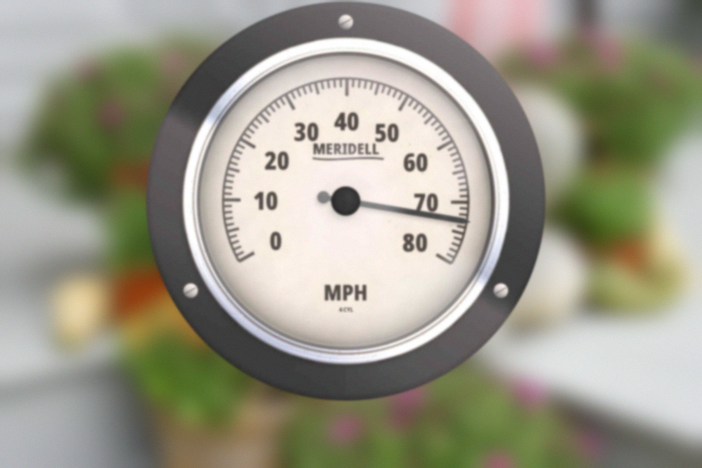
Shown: value=73 unit=mph
